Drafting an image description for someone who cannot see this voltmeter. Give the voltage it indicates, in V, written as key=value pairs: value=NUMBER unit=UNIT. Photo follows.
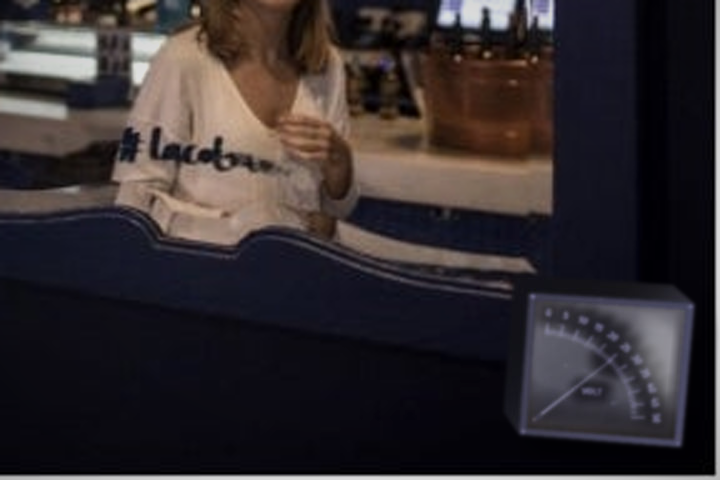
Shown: value=25 unit=V
